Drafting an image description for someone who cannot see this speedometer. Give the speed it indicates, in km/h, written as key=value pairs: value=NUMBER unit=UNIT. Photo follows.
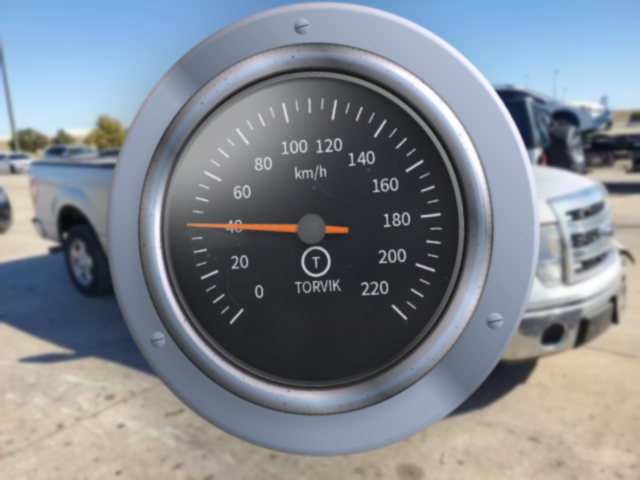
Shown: value=40 unit=km/h
